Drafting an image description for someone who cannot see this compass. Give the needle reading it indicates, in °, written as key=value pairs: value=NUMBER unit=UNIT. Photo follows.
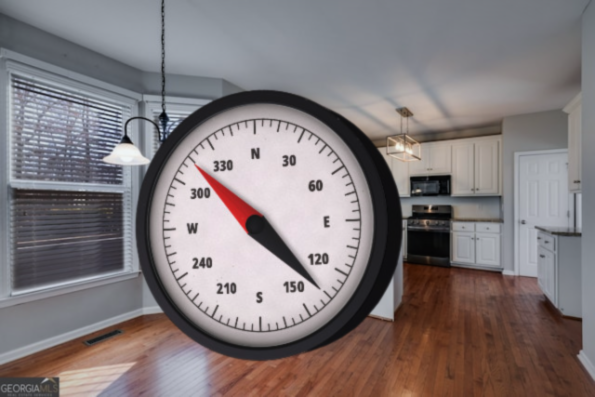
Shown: value=315 unit=°
